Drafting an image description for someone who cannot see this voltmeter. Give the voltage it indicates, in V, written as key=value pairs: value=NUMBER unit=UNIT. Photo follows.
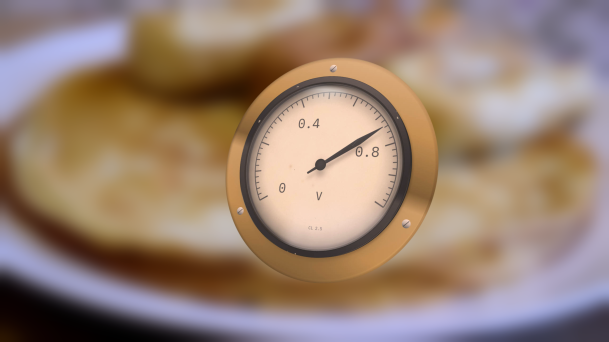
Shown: value=0.74 unit=V
